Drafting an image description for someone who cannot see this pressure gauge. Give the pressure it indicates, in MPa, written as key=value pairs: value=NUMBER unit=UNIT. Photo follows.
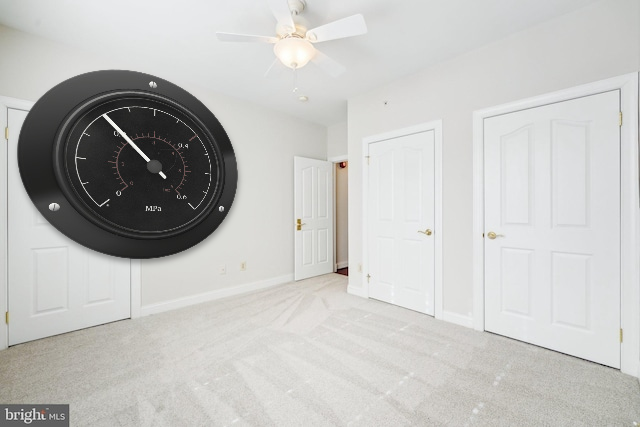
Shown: value=0.2 unit=MPa
